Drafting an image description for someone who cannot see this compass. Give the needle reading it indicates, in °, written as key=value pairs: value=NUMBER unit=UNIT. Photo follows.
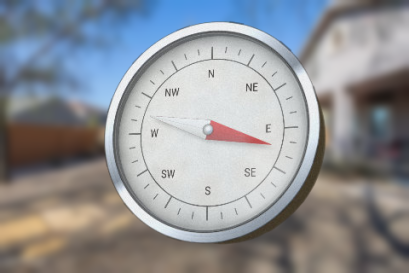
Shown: value=105 unit=°
